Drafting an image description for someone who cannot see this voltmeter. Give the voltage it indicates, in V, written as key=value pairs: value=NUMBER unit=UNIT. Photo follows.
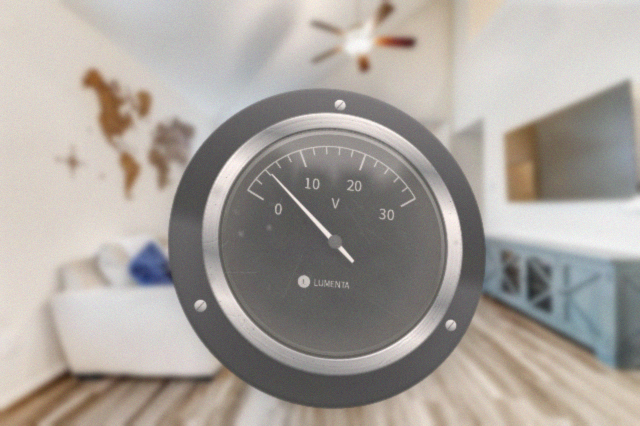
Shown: value=4 unit=V
